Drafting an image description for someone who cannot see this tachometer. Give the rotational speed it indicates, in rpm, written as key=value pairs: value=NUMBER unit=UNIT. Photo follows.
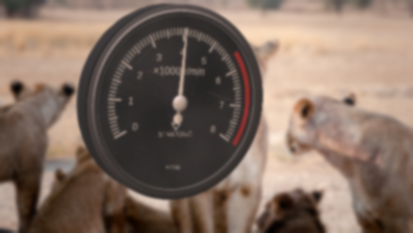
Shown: value=4000 unit=rpm
